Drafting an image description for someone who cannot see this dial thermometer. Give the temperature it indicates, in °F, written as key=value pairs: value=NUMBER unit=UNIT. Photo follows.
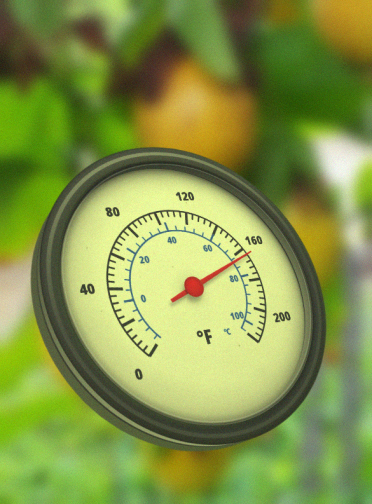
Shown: value=164 unit=°F
